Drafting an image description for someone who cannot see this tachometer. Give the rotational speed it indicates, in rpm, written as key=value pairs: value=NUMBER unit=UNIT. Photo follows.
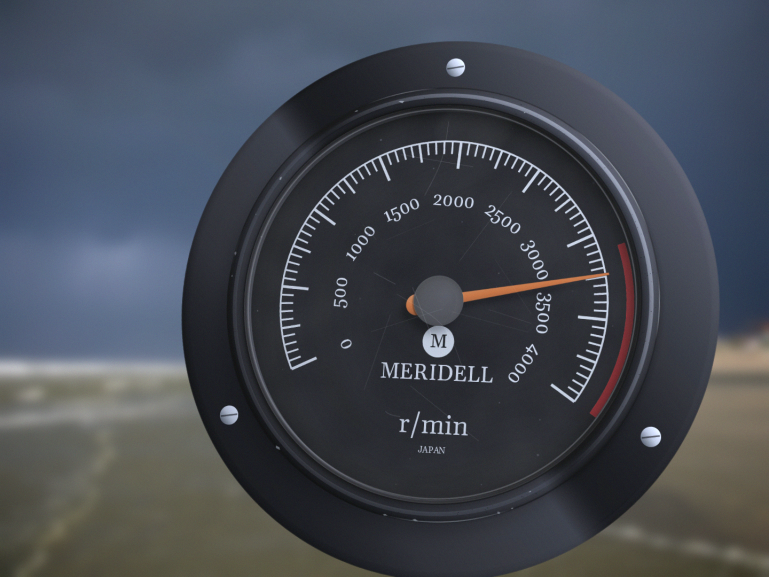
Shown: value=3250 unit=rpm
